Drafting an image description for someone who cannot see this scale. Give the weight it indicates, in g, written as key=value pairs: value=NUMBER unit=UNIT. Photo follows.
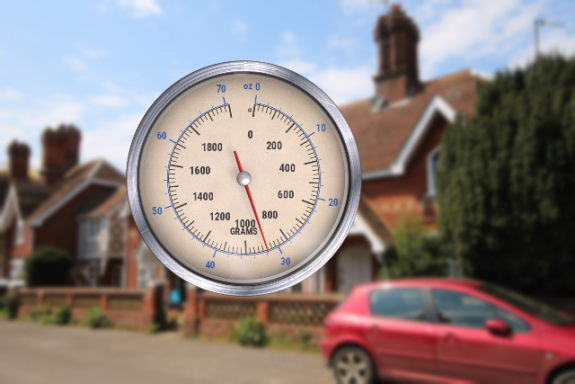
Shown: value=900 unit=g
